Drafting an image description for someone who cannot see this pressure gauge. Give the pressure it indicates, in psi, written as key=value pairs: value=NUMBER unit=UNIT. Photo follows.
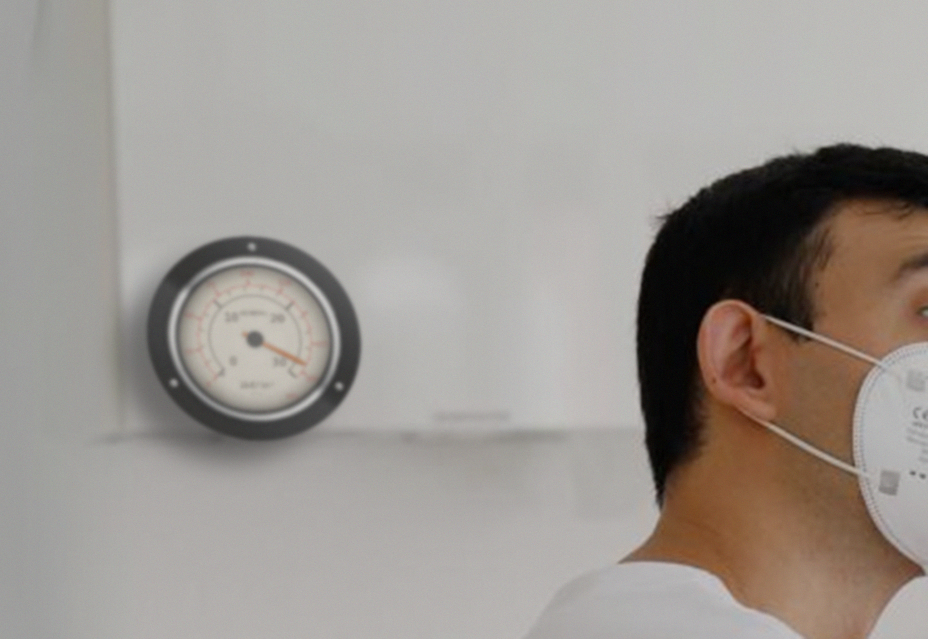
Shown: value=28 unit=psi
